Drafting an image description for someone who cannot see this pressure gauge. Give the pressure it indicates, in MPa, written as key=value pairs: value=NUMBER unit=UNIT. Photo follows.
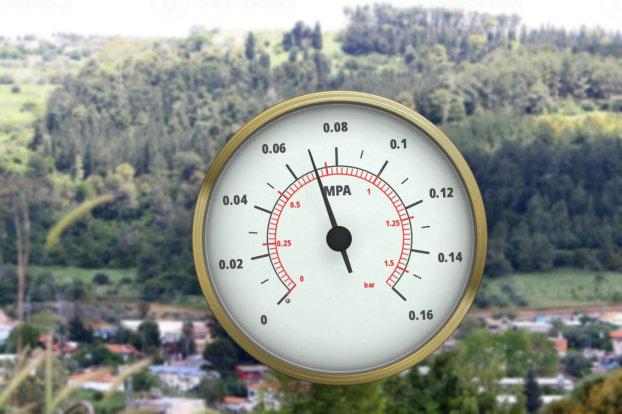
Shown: value=0.07 unit=MPa
